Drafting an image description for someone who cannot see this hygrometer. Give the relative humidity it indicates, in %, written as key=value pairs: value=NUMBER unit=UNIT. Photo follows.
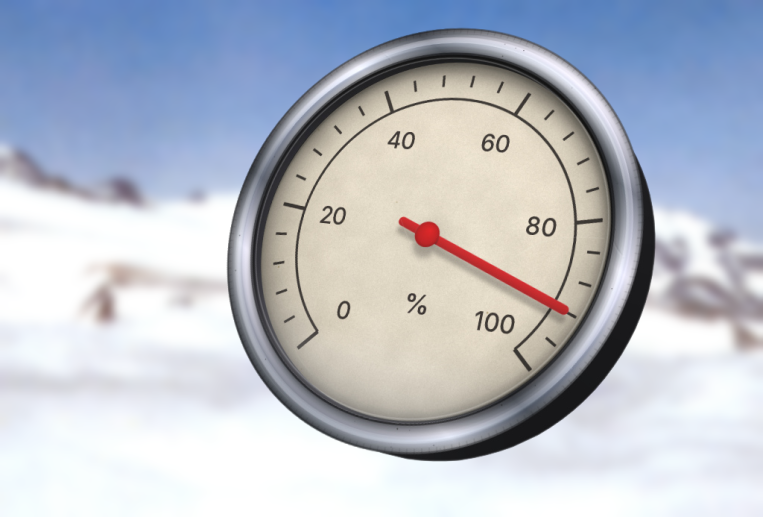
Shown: value=92 unit=%
